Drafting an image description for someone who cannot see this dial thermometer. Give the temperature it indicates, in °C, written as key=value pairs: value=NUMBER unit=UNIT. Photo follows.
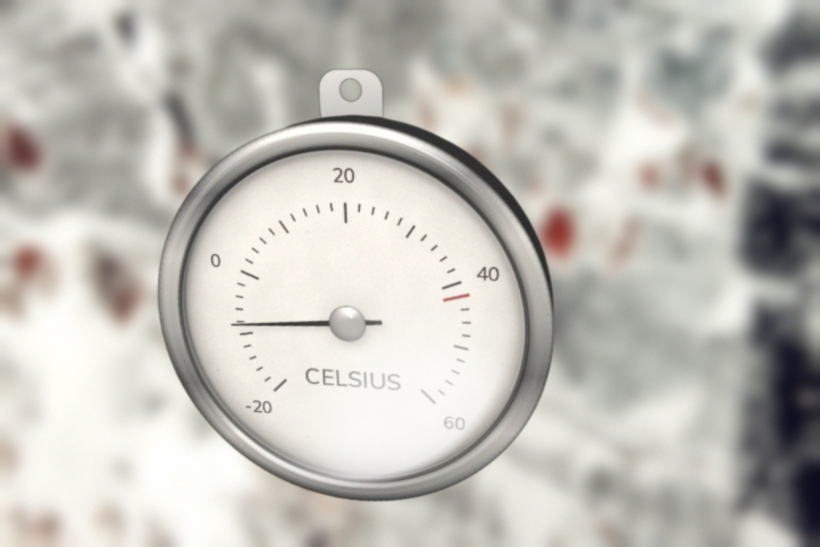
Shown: value=-8 unit=°C
